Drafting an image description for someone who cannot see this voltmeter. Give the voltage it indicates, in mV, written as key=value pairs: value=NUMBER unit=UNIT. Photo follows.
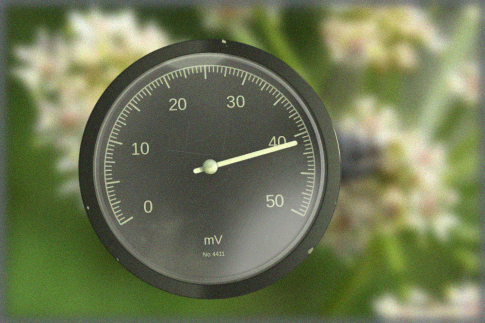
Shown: value=41 unit=mV
